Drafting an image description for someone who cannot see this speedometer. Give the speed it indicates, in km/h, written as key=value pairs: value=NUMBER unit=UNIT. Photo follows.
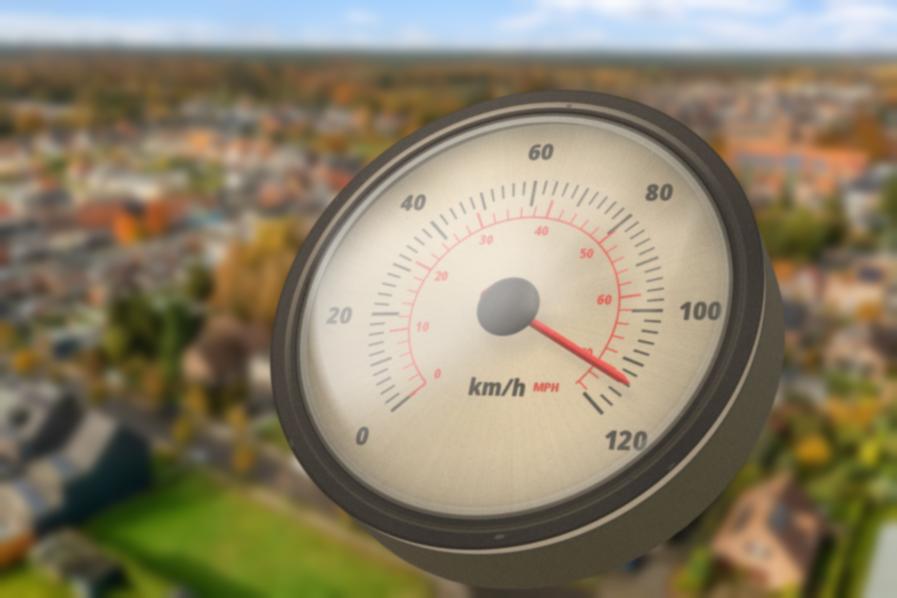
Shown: value=114 unit=km/h
